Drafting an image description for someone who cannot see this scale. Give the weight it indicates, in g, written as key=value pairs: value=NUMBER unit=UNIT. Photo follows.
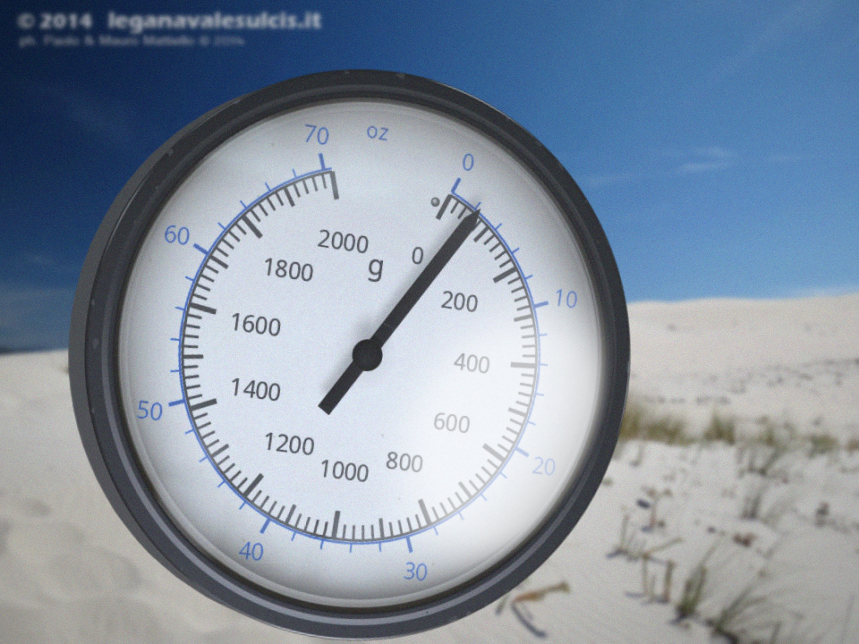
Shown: value=60 unit=g
